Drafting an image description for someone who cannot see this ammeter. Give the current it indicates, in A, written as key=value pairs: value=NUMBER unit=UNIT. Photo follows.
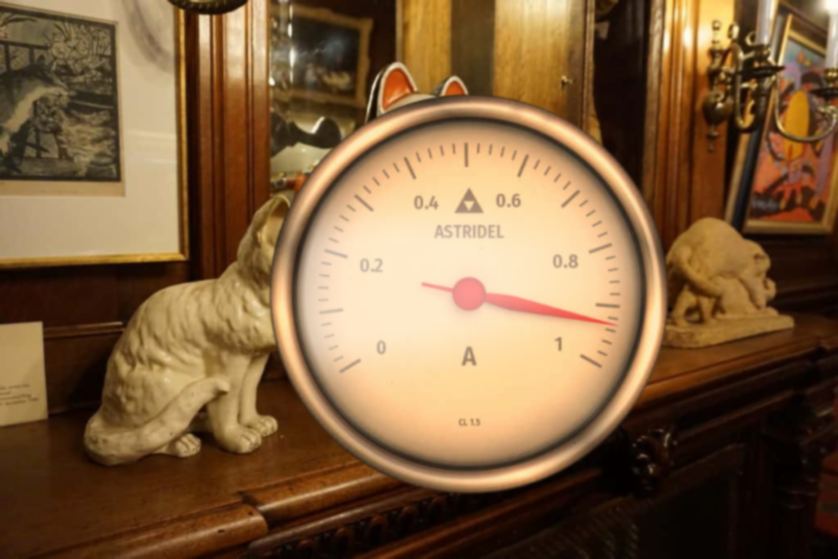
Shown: value=0.93 unit=A
